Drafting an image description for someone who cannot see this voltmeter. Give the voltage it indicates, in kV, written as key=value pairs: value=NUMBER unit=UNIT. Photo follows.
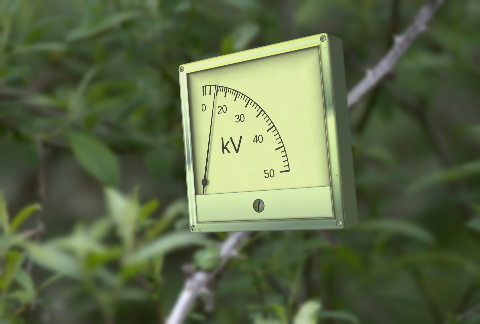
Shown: value=15 unit=kV
